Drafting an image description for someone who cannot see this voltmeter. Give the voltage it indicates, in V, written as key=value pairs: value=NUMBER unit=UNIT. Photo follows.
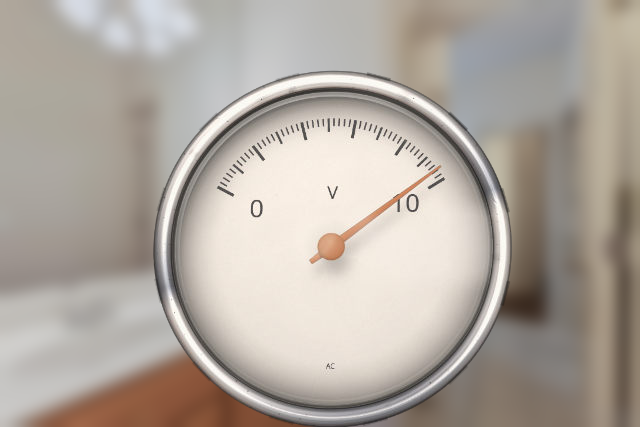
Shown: value=9.6 unit=V
